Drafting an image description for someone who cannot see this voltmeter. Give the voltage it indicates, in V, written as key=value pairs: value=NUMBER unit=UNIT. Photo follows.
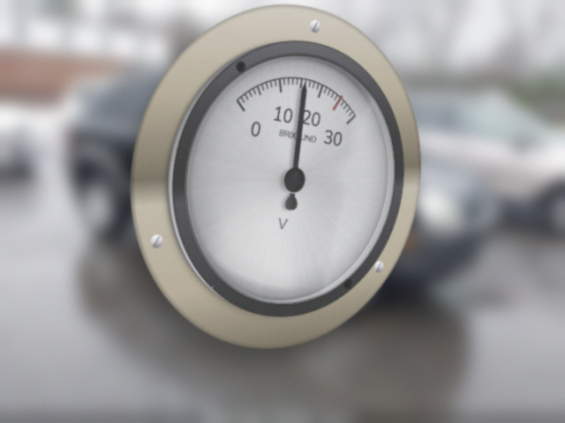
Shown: value=15 unit=V
